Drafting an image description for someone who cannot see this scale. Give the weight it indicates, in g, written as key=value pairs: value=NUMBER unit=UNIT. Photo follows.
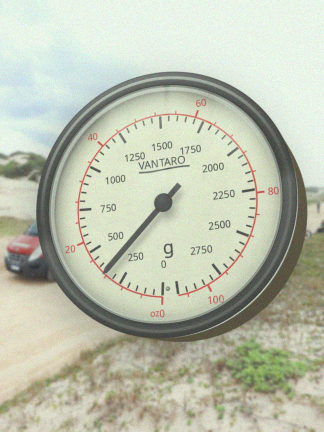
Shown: value=350 unit=g
